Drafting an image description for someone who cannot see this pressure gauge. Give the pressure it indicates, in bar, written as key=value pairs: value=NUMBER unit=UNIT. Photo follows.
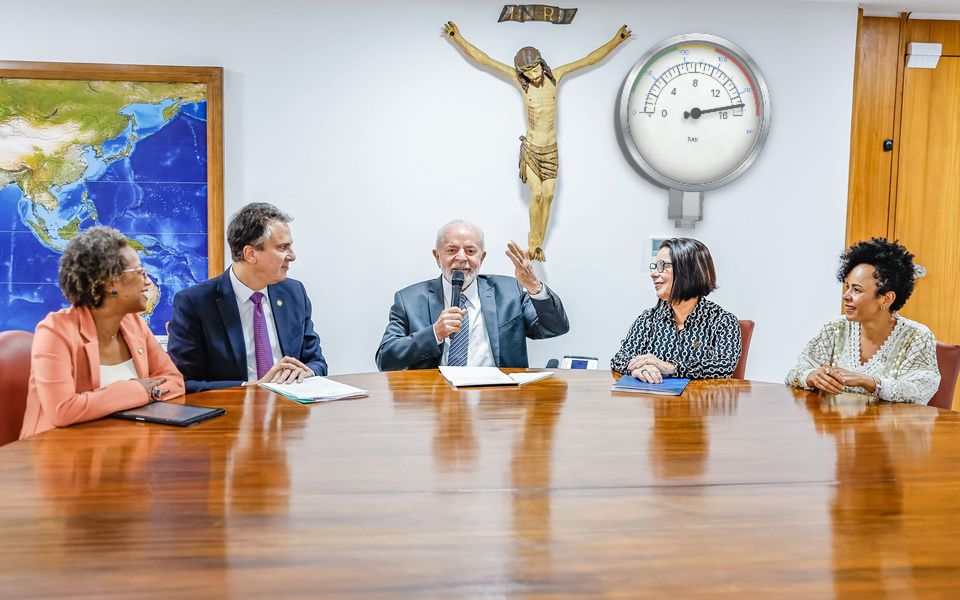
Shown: value=15 unit=bar
